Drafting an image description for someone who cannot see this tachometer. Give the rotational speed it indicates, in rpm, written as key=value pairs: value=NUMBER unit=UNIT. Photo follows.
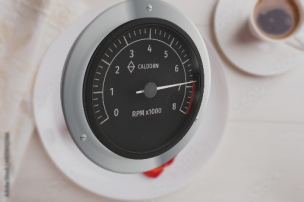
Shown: value=6800 unit=rpm
